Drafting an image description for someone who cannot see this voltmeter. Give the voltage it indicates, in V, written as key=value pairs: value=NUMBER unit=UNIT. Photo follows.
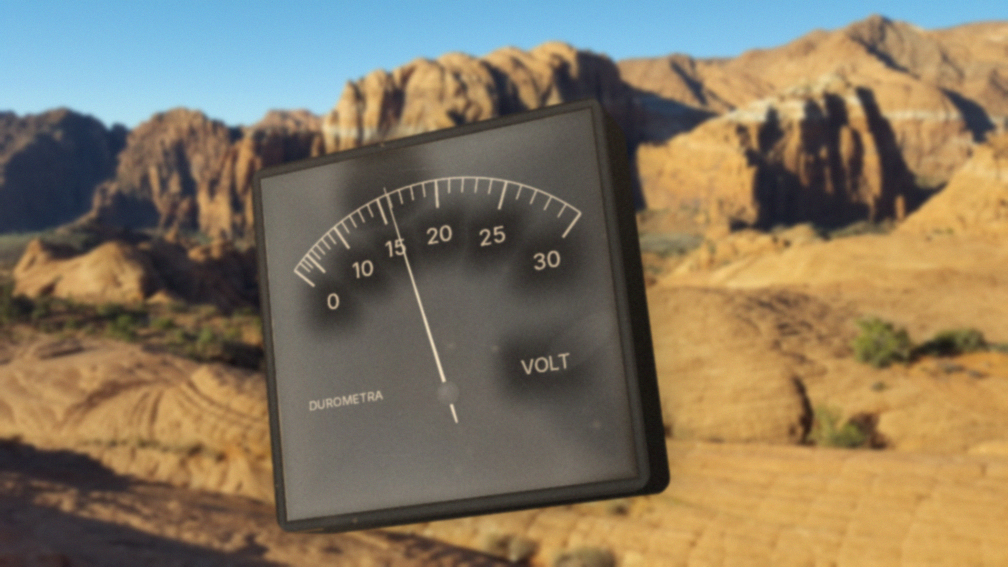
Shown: value=16 unit=V
